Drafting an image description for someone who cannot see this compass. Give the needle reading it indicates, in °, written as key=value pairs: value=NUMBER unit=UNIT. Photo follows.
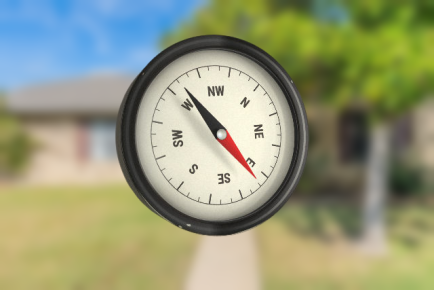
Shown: value=100 unit=°
